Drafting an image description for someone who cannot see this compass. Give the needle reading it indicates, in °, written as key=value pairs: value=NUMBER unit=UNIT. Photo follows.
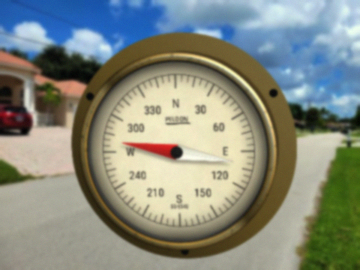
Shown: value=280 unit=°
